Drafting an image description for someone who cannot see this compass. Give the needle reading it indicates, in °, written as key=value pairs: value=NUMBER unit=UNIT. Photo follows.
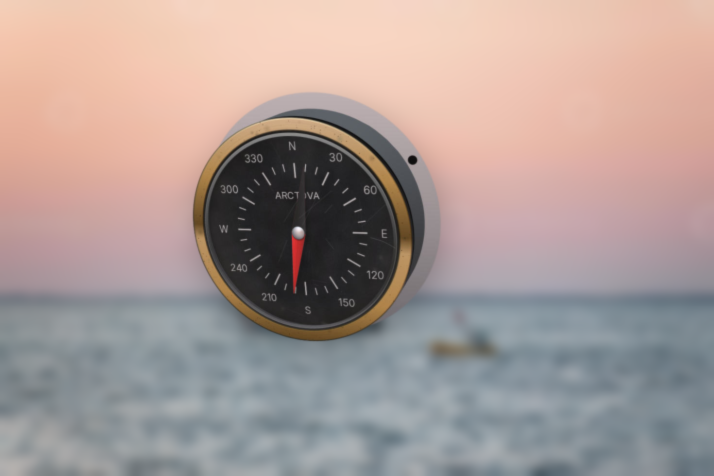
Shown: value=190 unit=°
